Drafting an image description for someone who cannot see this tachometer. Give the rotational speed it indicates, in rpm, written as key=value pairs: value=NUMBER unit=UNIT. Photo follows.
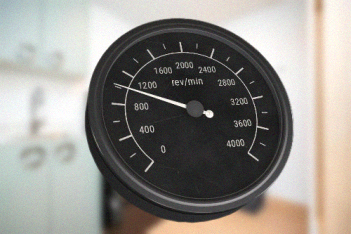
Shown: value=1000 unit=rpm
